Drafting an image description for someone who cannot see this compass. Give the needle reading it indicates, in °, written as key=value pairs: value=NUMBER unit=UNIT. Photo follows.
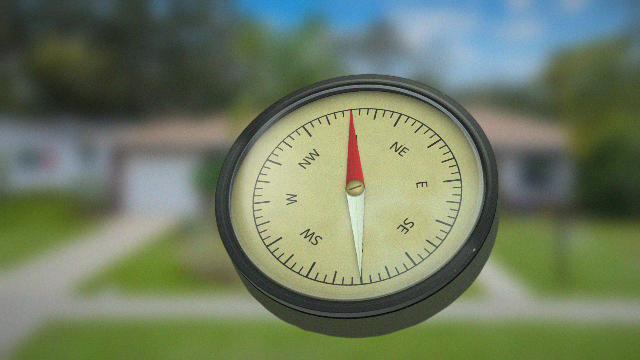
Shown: value=0 unit=°
